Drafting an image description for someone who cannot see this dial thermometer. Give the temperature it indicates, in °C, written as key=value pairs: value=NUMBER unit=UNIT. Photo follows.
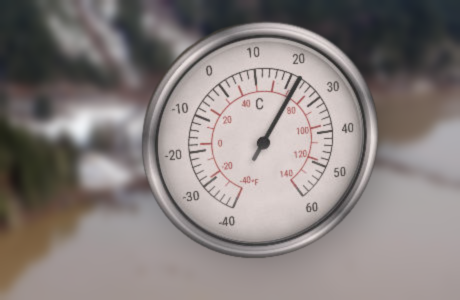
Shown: value=22 unit=°C
